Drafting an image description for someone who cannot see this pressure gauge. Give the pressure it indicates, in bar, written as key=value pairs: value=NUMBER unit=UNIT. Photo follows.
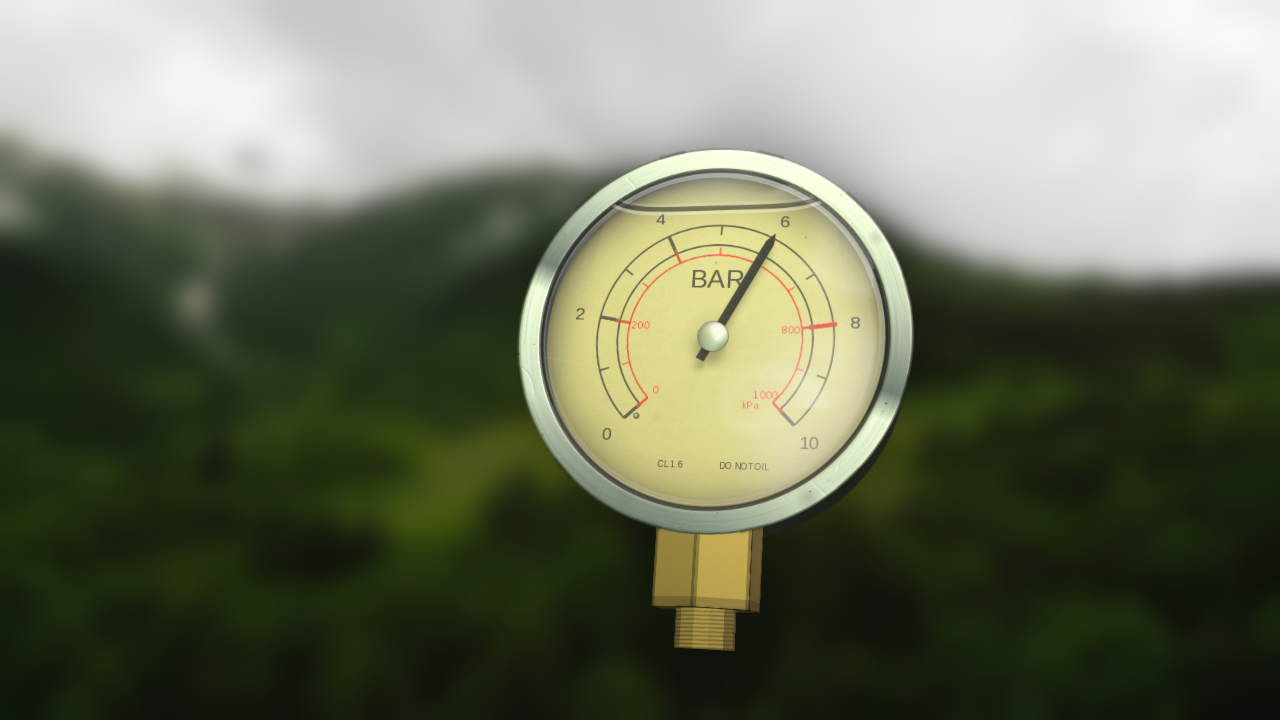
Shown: value=6 unit=bar
